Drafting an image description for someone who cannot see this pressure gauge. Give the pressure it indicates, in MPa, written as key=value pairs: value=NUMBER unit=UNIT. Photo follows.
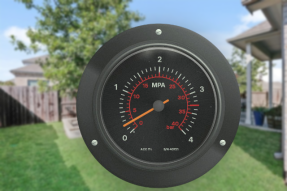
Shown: value=0.2 unit=MPa
